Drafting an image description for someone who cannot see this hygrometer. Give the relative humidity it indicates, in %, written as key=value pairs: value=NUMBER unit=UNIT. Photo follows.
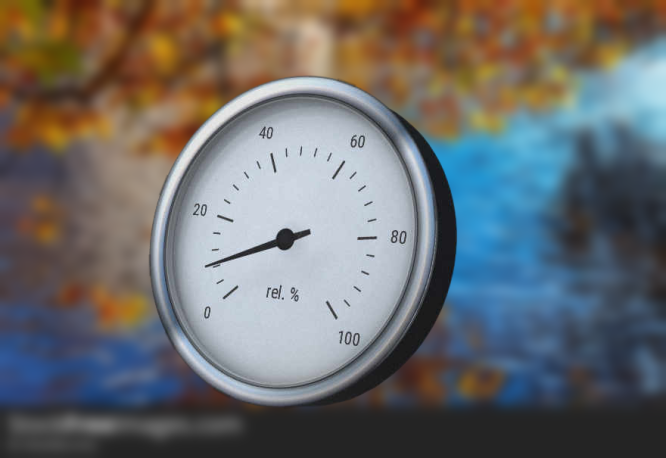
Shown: value=8 unit=%
